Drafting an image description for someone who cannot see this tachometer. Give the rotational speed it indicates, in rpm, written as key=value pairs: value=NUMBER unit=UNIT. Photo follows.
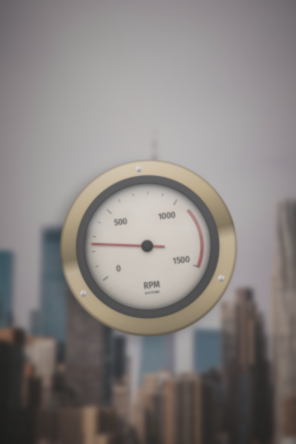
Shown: value=250 unit=rpm
